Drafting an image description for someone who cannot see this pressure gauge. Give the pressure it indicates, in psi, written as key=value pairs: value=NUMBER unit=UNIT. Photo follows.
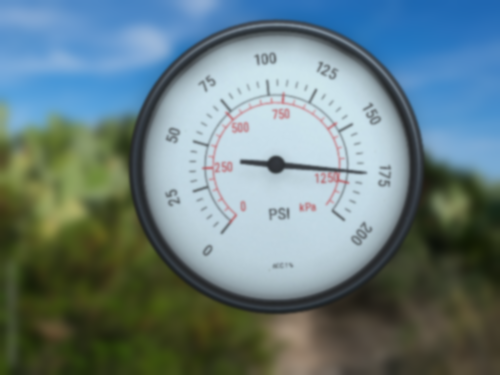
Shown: value=175 unit=psi
